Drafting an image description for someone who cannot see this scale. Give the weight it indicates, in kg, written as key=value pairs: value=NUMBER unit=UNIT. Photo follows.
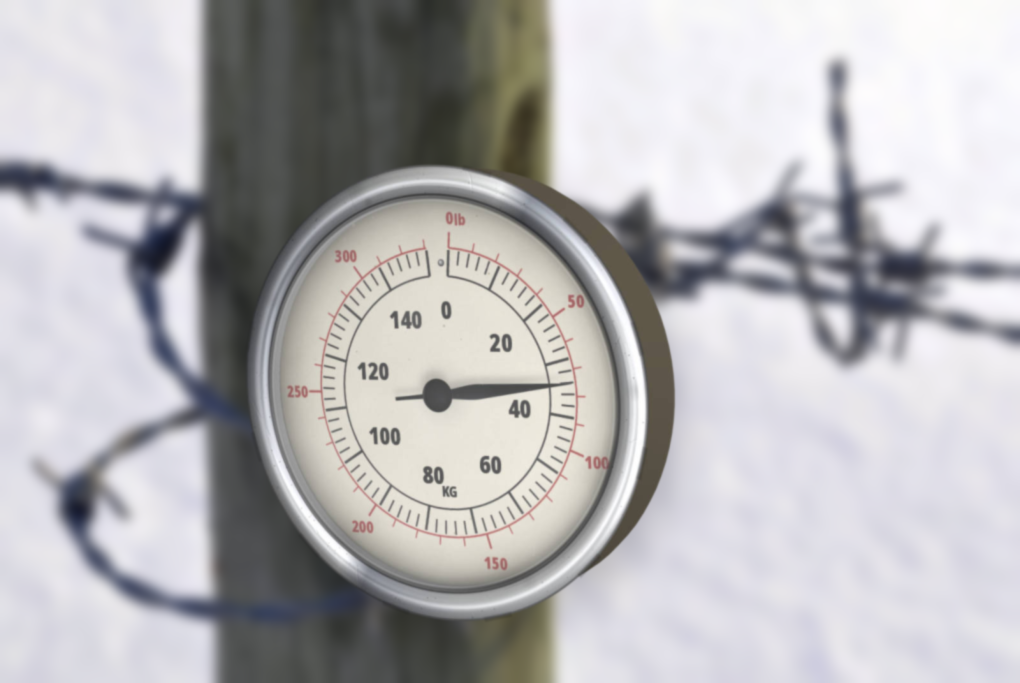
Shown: value=34 unit=kg
